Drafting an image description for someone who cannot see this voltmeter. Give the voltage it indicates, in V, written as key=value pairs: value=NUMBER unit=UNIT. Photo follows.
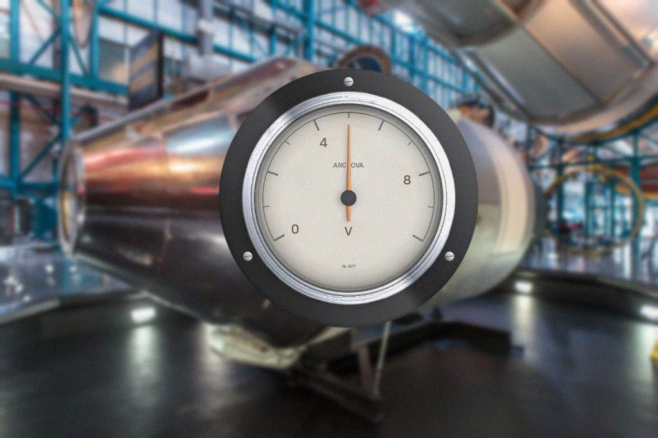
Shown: value=5 unit=V
